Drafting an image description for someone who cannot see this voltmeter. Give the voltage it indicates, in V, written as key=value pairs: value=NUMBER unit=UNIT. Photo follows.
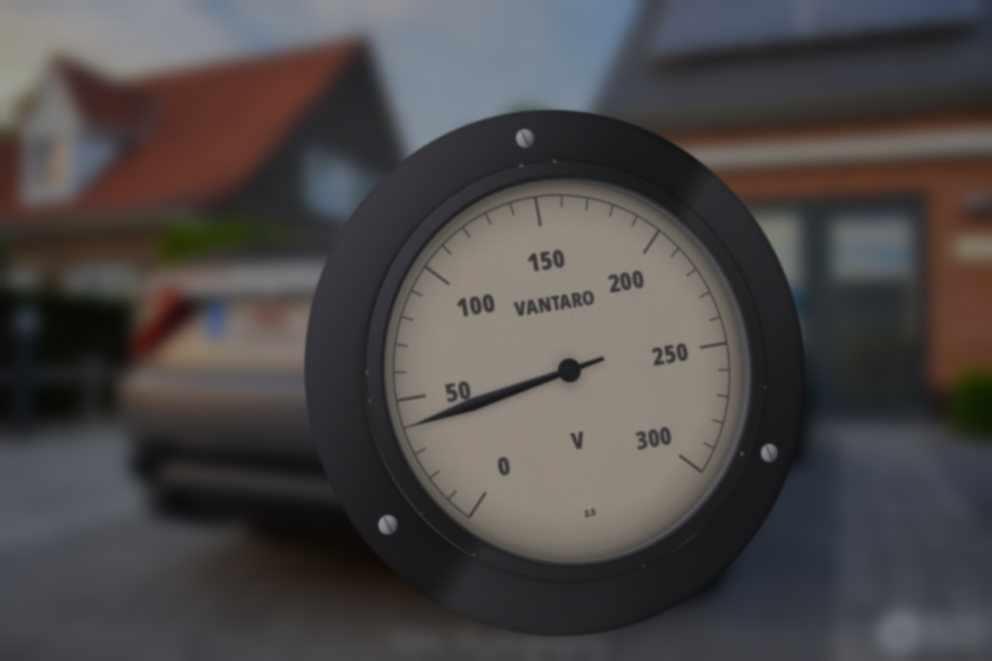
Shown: value=40 unit=V
